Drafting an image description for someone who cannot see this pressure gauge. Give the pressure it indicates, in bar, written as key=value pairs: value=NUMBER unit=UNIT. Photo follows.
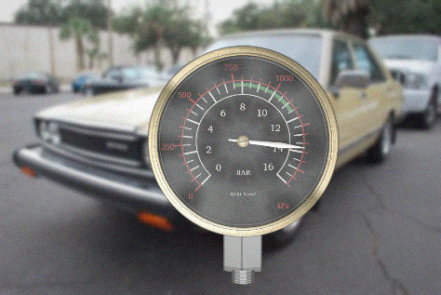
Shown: value=13.75 unit=bar
